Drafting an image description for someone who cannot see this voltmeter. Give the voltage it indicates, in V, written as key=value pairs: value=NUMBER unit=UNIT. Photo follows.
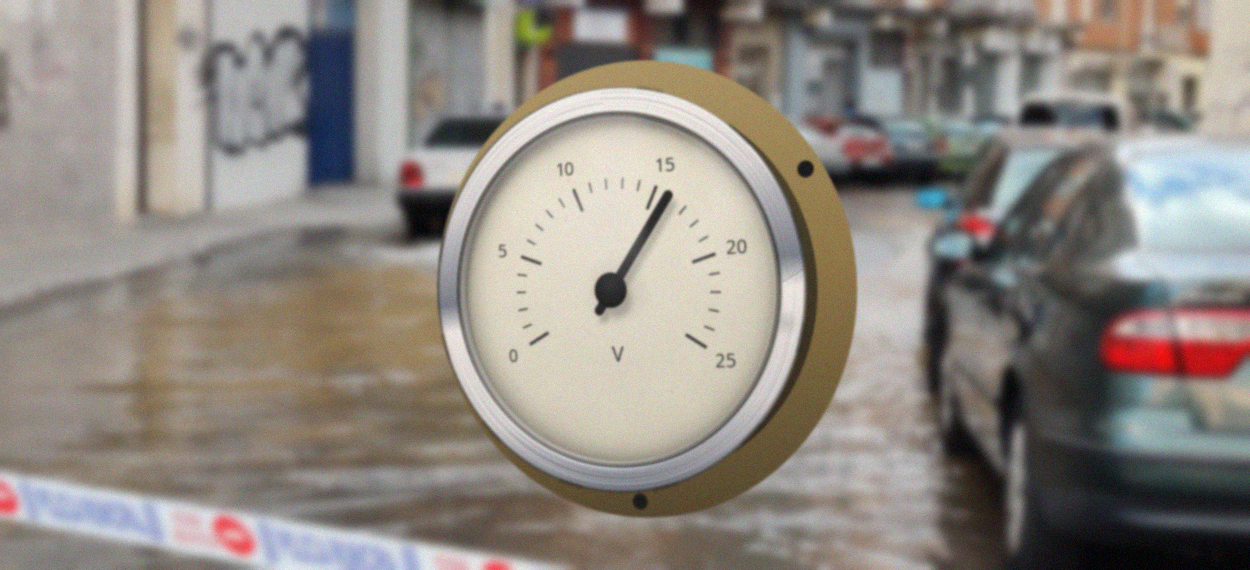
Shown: value=16 unit=V
